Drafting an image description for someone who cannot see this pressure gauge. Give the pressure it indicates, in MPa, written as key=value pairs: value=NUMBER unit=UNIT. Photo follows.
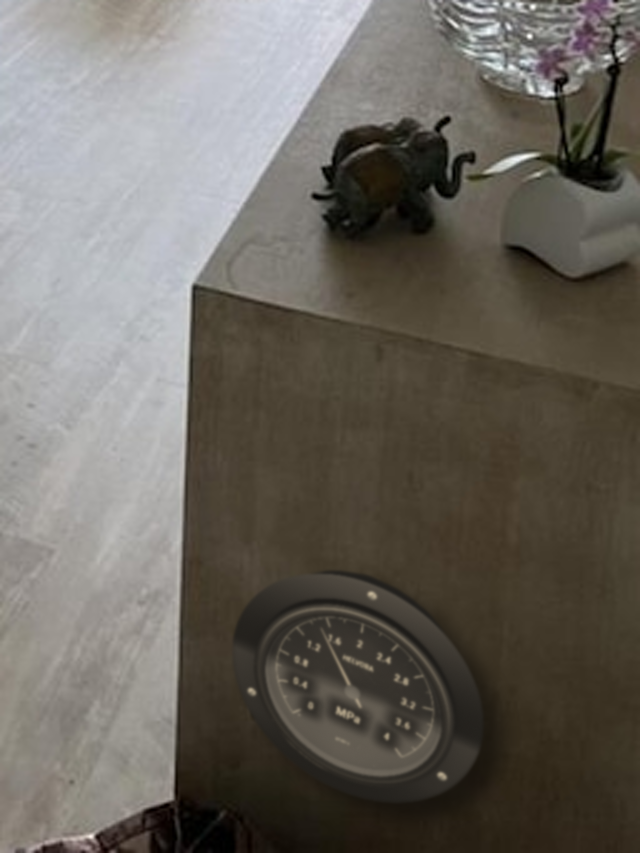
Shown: value=1.5 unit=MPa
